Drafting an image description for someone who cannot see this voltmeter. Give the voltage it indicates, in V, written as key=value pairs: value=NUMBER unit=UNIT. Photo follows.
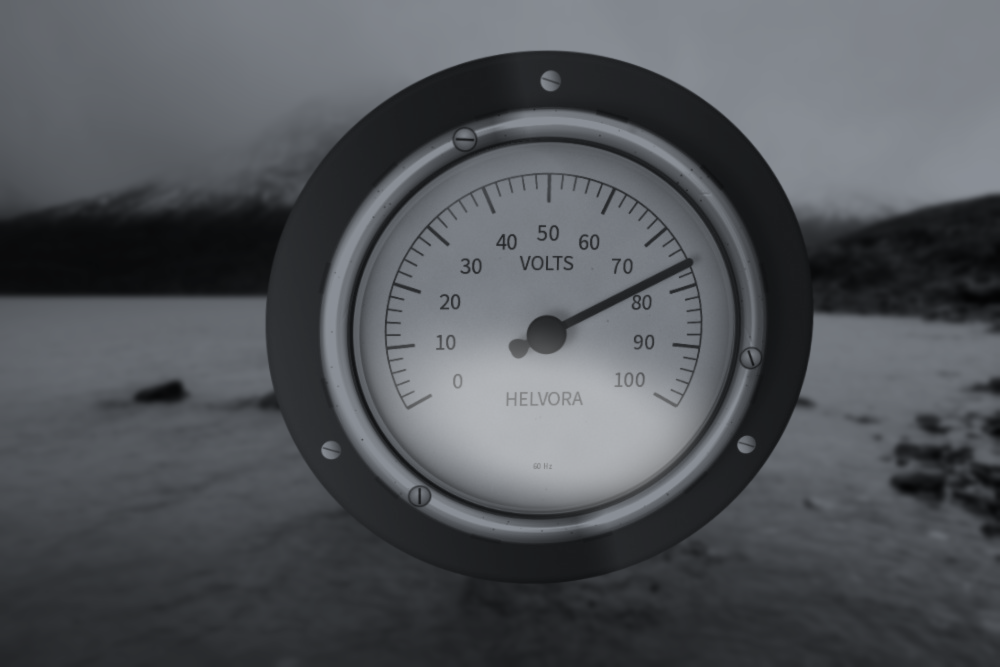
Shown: value=76 unit=V
